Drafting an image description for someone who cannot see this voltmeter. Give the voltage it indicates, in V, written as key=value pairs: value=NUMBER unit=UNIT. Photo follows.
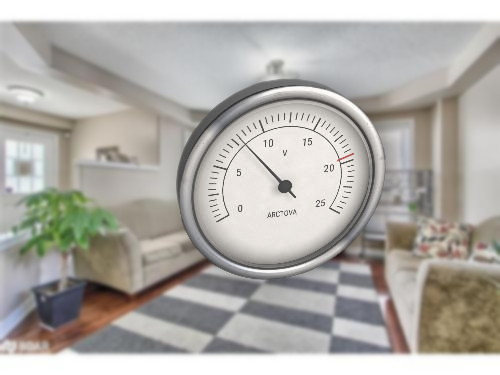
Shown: value=8 unit=V
